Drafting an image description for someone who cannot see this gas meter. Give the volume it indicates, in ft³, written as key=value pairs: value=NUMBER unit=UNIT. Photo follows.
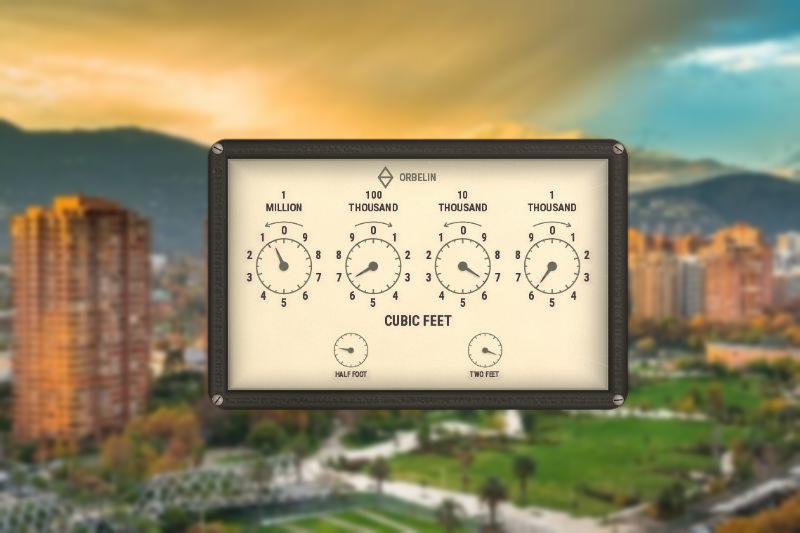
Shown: value=66600 unit=ft³
